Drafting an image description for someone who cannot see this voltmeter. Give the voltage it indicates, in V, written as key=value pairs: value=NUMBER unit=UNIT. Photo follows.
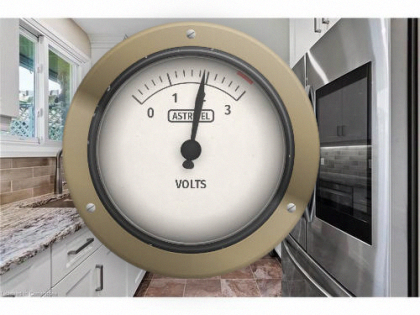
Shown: value=1.9 unit=V
